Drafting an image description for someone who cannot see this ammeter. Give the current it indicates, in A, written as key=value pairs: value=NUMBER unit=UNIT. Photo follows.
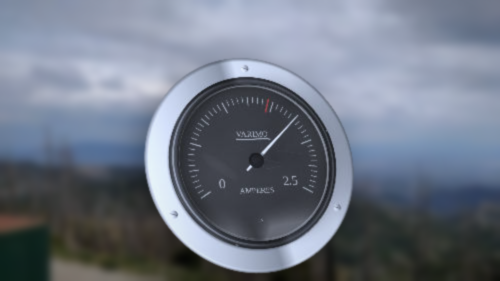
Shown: value=1.75 unit=A
